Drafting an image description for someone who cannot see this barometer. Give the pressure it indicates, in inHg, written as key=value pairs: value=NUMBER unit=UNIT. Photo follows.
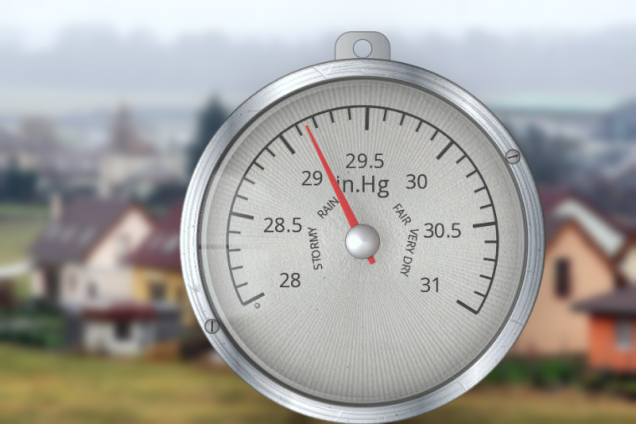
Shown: value=29.15 unit=inHg
